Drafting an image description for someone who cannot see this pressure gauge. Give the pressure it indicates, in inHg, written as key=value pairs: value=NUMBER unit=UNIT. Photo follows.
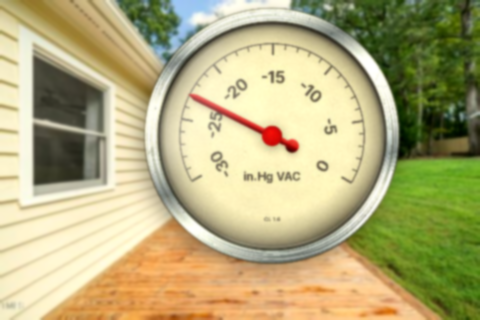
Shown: value=-23 unit=inHg
